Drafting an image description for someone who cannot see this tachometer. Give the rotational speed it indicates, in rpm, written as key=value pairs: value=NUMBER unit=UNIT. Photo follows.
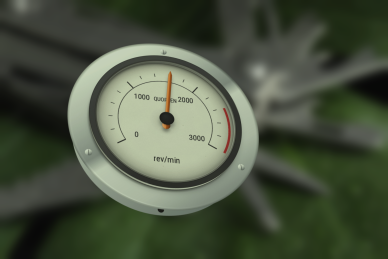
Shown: value=1600 unit=rpm
